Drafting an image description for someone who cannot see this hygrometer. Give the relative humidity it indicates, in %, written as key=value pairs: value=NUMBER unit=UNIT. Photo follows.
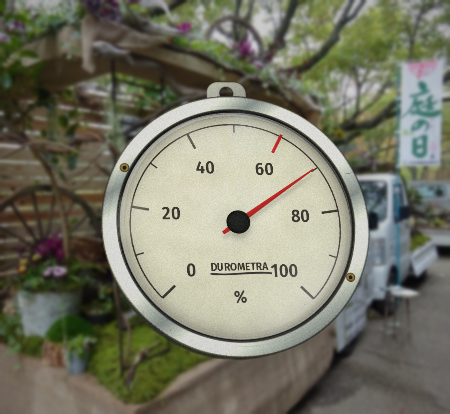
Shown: value=70 unit=%
